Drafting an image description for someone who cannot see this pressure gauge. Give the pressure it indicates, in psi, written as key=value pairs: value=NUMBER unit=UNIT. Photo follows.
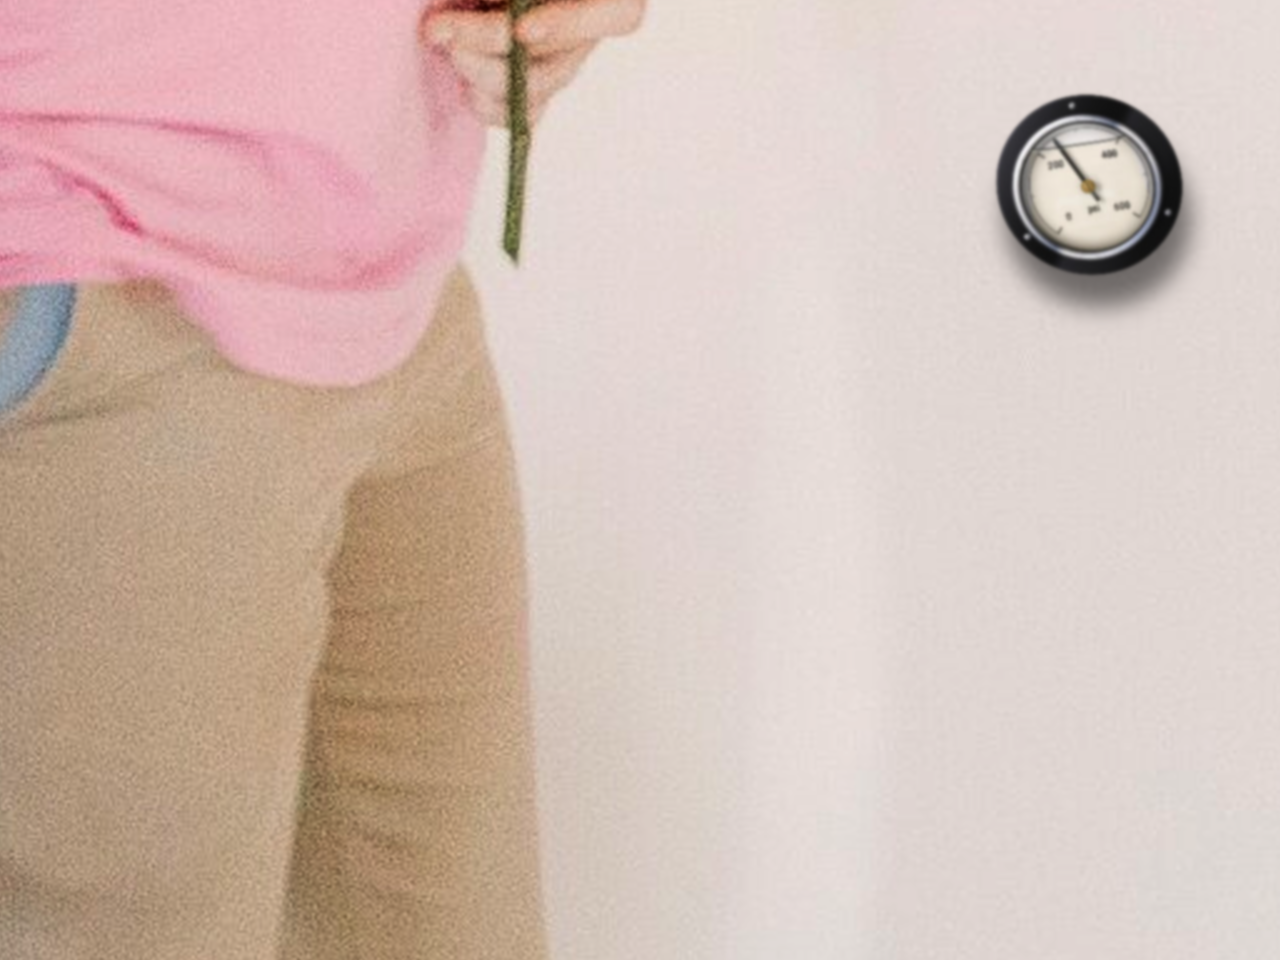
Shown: value=250 unit=psi
